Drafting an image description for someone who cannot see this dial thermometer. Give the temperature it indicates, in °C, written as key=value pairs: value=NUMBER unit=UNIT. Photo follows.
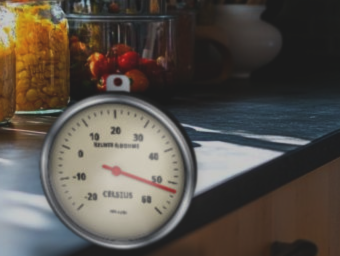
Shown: value=52 unit=°C
